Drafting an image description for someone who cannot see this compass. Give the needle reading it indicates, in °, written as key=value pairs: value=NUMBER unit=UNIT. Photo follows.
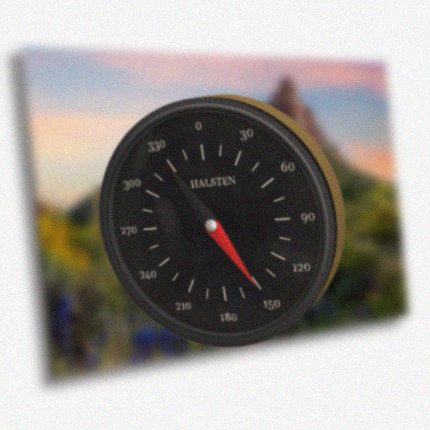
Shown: value=150 unit=°
